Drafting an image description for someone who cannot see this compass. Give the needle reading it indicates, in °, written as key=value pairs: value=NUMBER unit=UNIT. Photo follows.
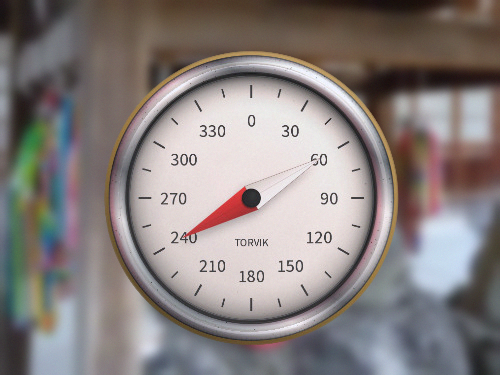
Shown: value=240 unit=°
